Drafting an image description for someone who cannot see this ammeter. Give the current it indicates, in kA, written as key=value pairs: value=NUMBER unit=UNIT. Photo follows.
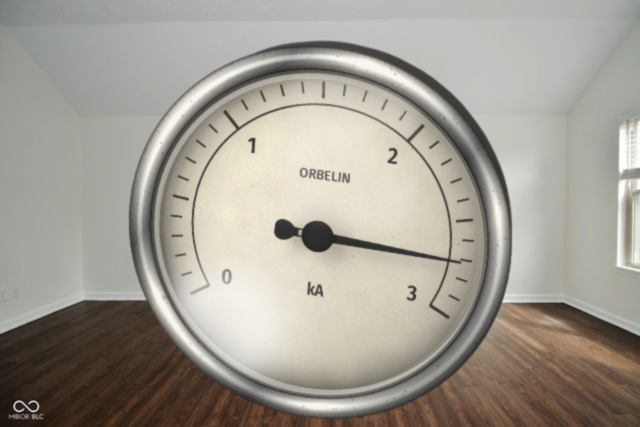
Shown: value=2.7 unit=kA
